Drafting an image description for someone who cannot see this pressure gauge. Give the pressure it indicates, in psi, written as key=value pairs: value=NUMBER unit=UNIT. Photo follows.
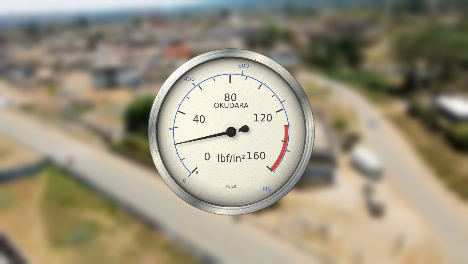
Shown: value=20 unit=psi
